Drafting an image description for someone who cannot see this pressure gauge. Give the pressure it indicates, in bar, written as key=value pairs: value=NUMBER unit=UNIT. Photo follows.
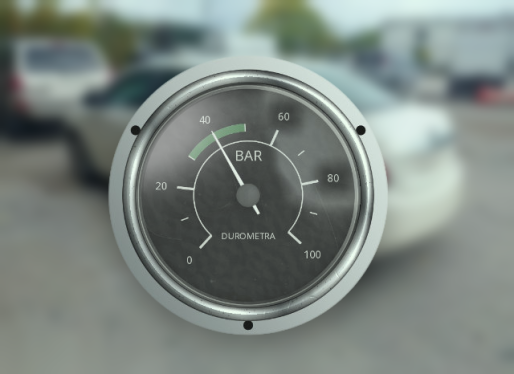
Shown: value=40 unit=bar
